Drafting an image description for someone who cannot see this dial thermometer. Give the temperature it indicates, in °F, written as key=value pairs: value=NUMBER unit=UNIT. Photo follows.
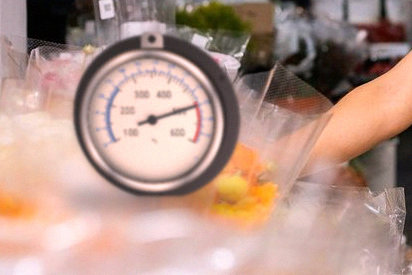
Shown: value=500 unit=°F
